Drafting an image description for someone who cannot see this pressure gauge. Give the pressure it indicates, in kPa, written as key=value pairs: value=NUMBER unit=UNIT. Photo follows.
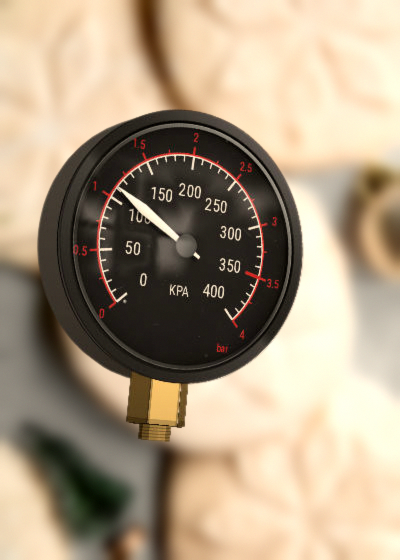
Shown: value=110 unit=kPa
